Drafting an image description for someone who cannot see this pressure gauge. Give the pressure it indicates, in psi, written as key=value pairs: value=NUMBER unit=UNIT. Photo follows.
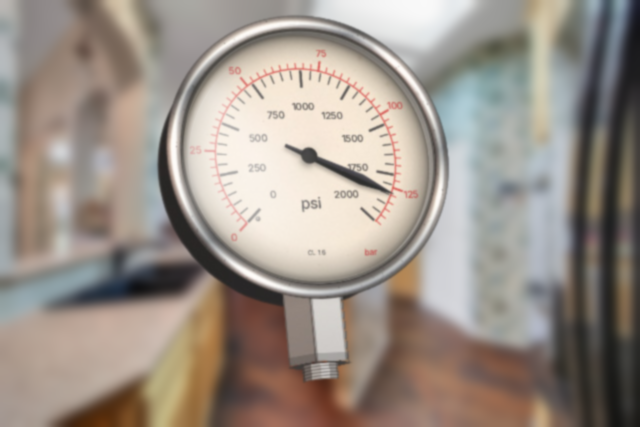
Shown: value=1850 unit=psi
